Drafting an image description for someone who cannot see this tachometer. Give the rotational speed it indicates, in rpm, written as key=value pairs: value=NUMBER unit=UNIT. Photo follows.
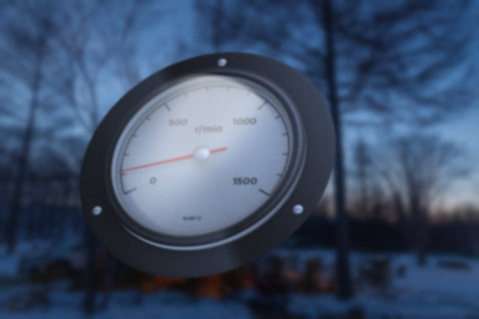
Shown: value=100 unit=rpm
